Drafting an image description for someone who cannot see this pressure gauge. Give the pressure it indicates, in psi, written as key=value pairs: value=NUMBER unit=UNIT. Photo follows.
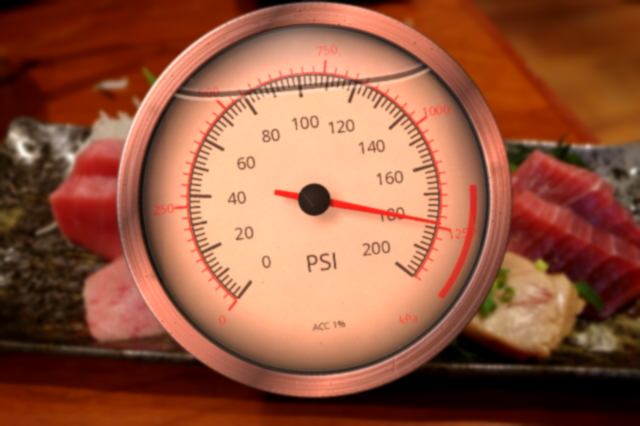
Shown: value=180 unit=psi
